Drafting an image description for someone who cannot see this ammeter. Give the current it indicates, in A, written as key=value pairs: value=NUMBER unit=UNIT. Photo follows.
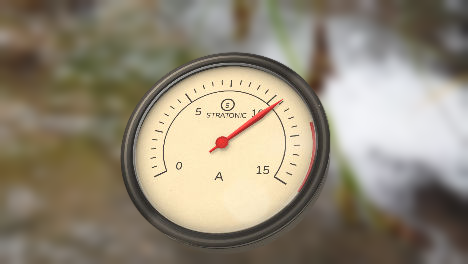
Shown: value=10.5 unit=A
